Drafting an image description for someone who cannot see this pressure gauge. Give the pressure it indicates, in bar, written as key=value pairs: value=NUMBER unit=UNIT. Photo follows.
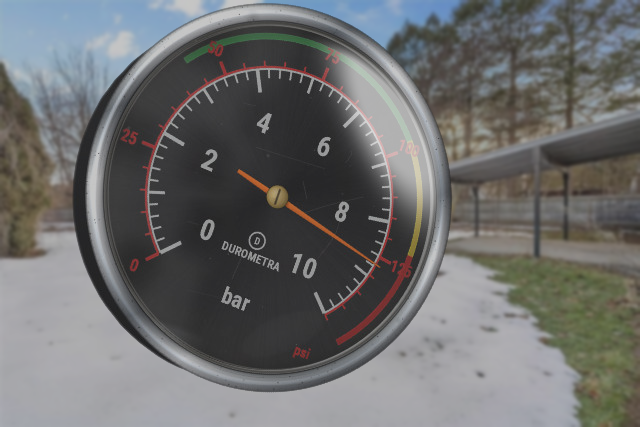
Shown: value=8.8 unit=bar
